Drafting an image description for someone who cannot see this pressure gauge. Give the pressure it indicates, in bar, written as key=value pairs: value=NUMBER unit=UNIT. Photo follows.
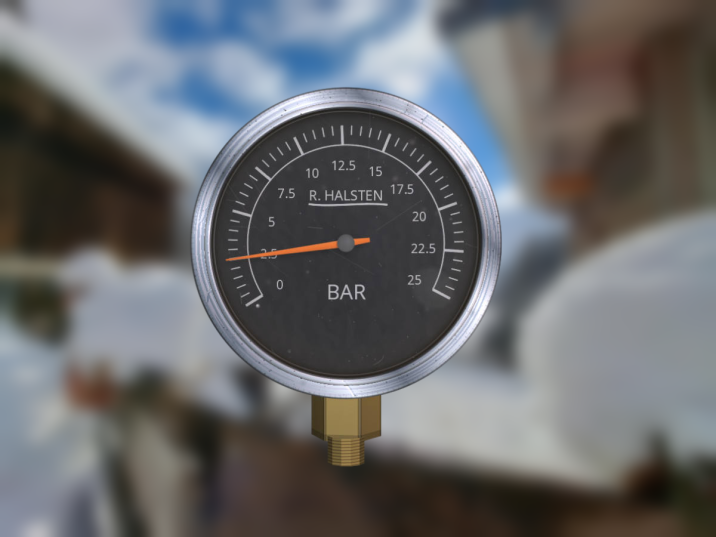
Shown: value=2.5 unit=bar
